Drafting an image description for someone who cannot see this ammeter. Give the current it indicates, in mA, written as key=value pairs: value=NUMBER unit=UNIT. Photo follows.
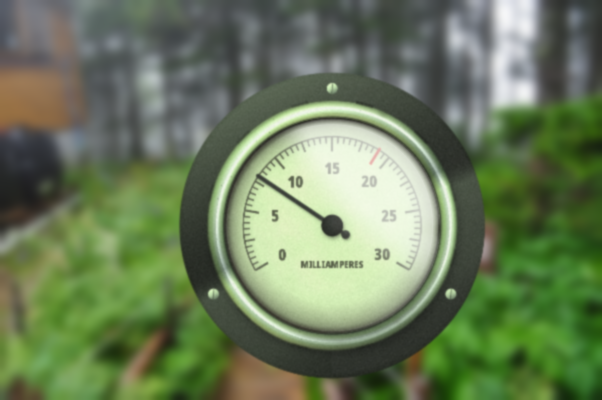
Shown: value=8 unit=mA
